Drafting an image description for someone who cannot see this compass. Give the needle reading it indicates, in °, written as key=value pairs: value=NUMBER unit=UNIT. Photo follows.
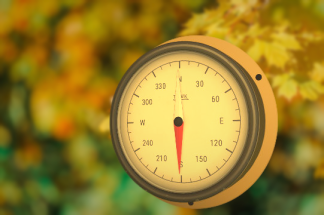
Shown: value=180 unit=°
